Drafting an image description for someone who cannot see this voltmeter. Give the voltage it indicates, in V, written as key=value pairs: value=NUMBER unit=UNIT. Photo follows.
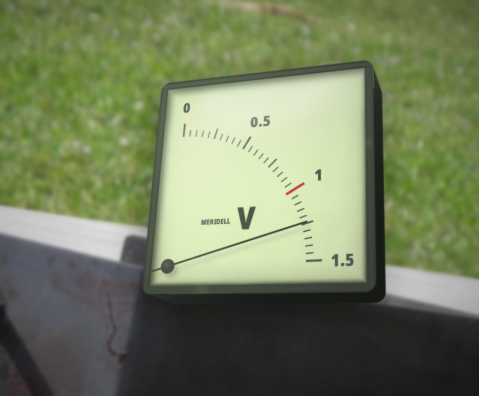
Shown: value=1.25 unit=V
